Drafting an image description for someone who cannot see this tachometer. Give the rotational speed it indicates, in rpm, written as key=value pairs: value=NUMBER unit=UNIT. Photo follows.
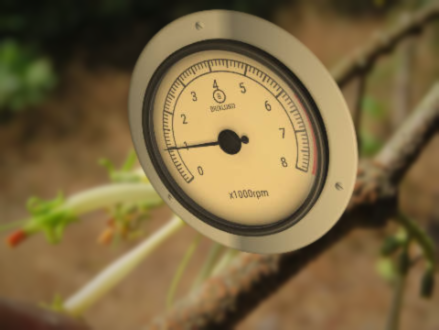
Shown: value=1000 unit=rpm
